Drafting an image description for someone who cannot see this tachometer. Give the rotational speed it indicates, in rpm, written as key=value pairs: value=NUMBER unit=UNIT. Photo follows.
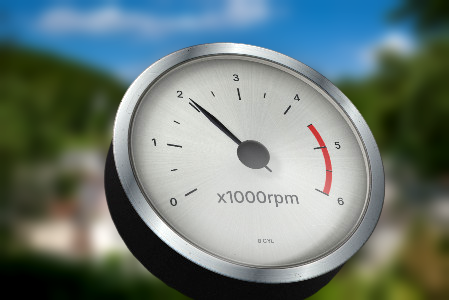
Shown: value=2000 unit=rpm
